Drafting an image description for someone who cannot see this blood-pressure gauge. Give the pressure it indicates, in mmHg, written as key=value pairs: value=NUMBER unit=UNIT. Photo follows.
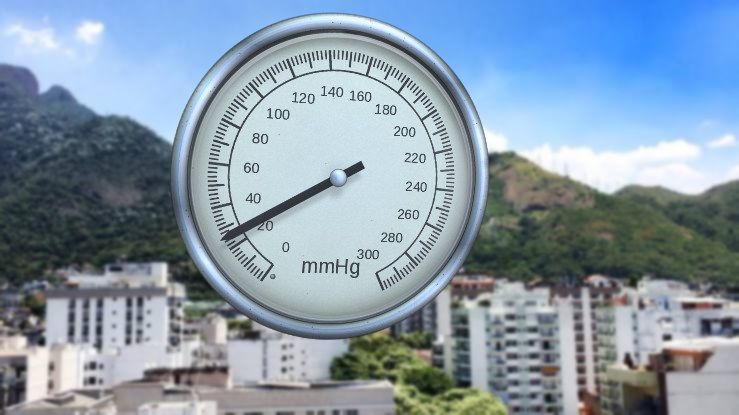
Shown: value=26 unit=mmHg
